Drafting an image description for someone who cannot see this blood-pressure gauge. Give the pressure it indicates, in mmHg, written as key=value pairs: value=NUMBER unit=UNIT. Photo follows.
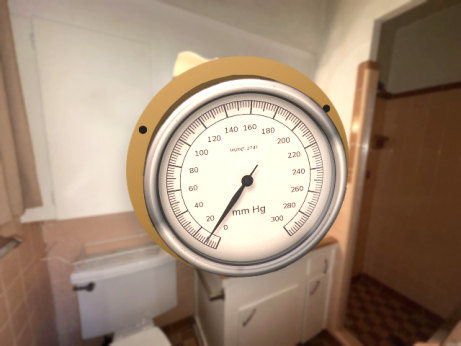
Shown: value=10 unit=mmHg
